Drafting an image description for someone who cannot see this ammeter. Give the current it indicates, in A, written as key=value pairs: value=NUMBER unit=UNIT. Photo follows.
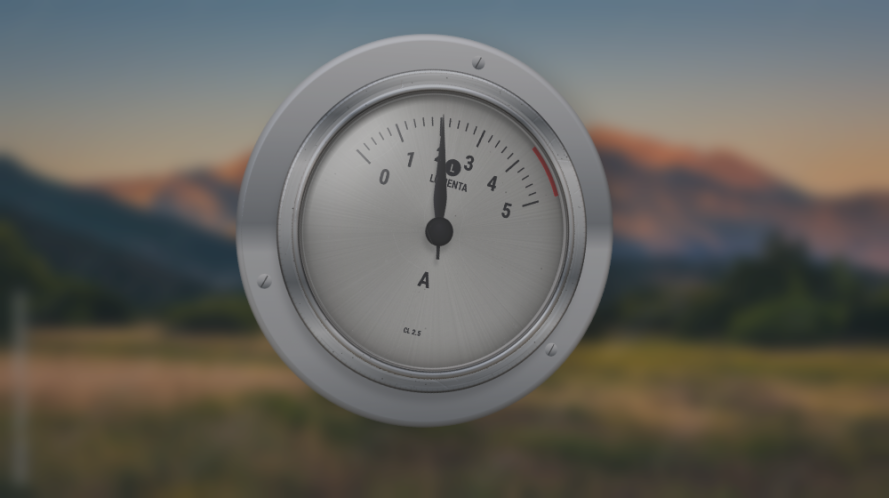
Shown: value=2 unit=A
